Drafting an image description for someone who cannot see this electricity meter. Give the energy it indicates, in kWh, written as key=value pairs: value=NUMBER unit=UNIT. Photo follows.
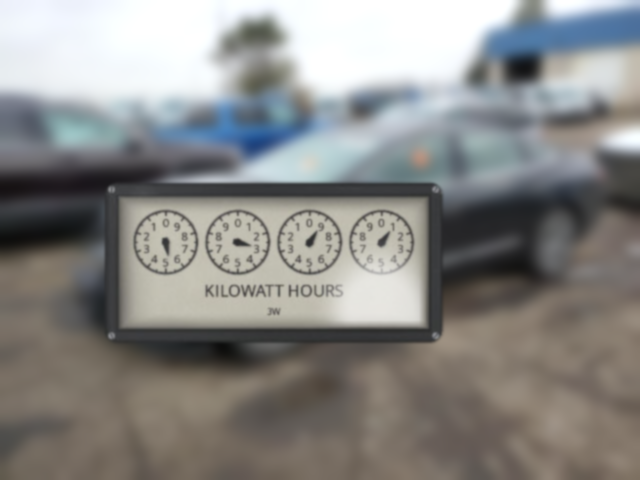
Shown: value=5291 unit=kWh
